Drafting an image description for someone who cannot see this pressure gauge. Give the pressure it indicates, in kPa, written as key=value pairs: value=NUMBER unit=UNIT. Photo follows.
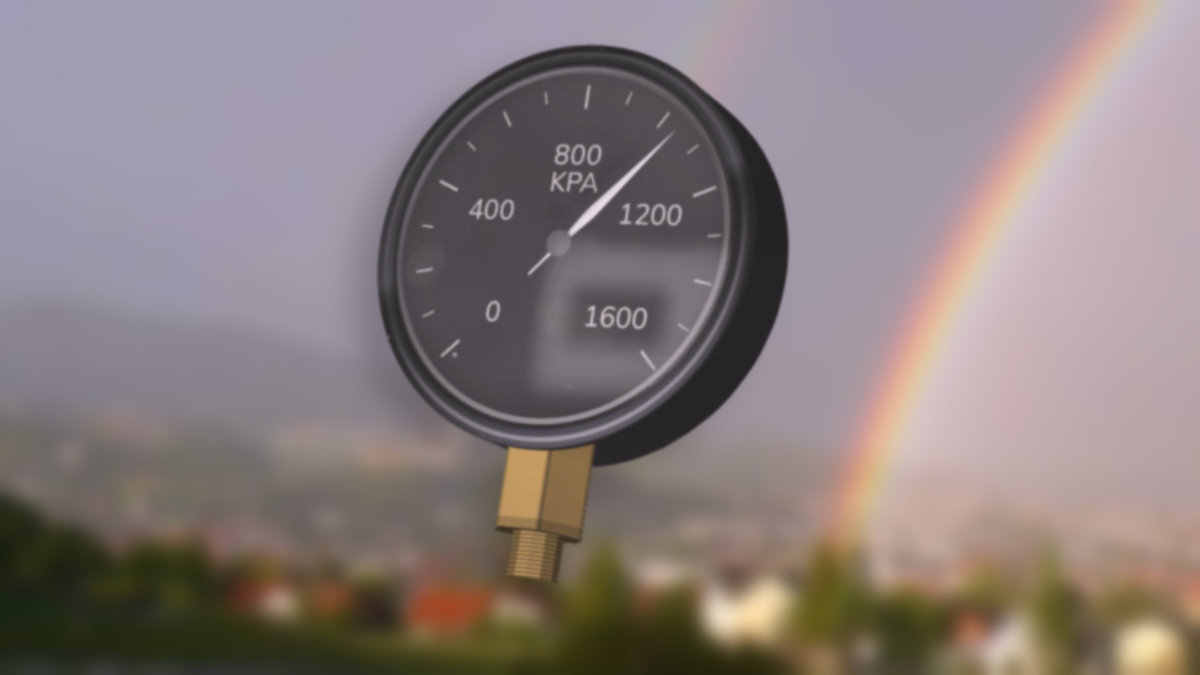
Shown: value=1050 unit=kPa
